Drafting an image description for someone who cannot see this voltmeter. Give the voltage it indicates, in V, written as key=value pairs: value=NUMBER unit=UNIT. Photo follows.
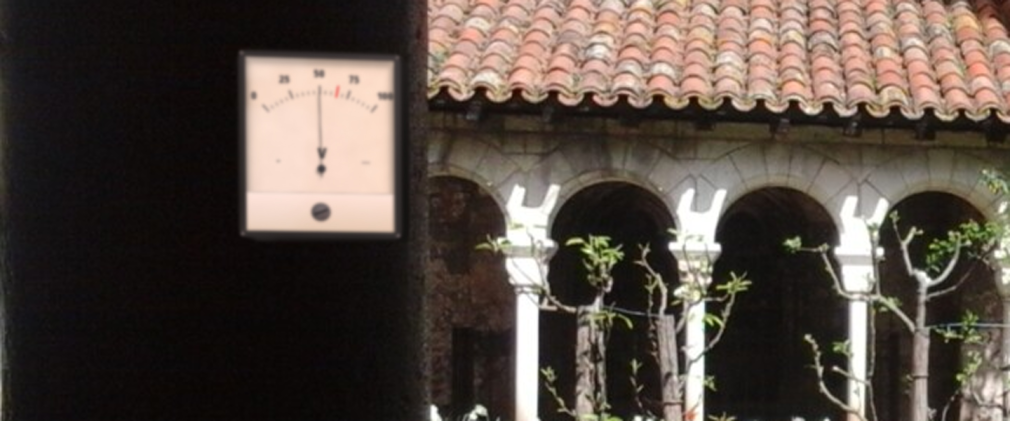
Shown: value=50 unit=V
